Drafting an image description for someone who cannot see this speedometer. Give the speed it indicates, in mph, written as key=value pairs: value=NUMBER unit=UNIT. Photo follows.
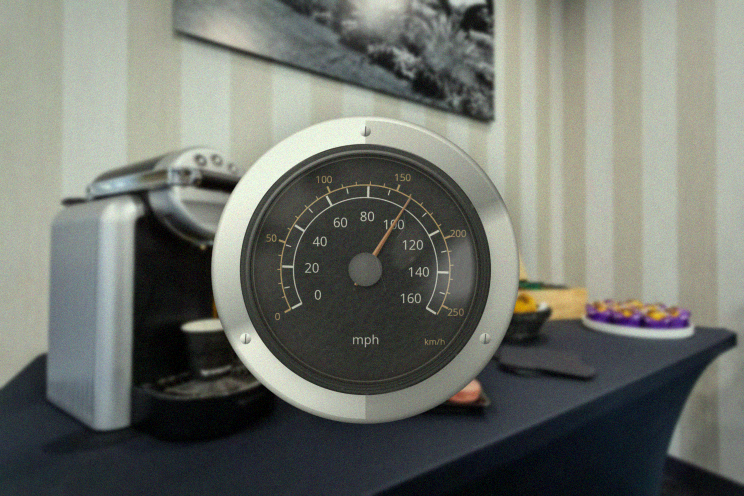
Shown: value=100 unit=mph
